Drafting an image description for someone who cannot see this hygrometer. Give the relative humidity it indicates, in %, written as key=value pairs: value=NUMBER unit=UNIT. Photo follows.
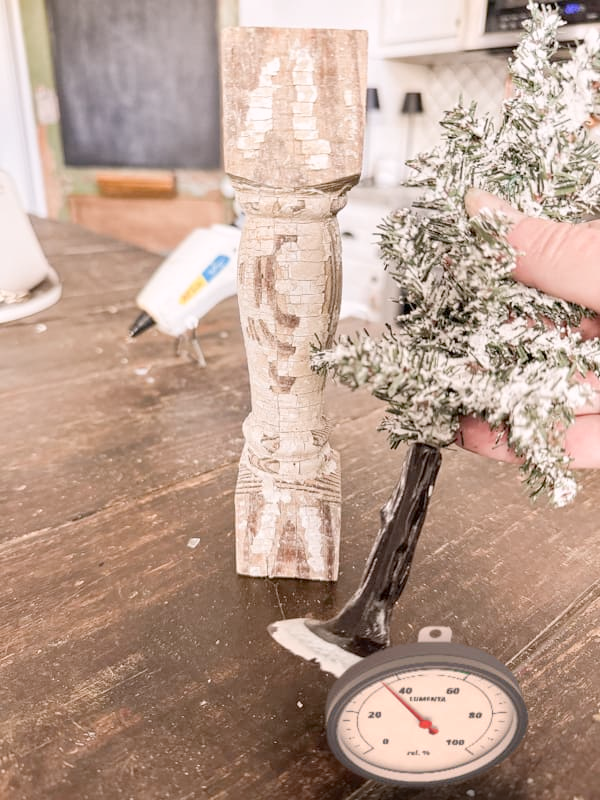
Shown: value=36 unit=%
